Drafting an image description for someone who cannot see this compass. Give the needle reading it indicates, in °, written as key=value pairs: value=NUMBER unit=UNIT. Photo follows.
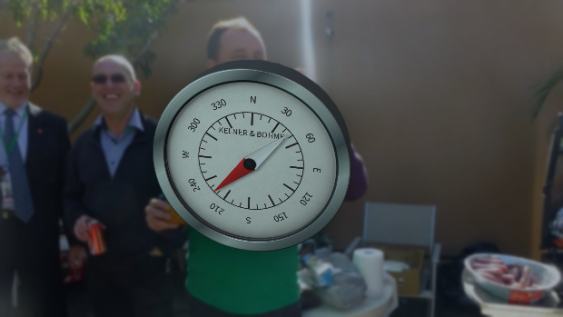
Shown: value=225 unit=°
